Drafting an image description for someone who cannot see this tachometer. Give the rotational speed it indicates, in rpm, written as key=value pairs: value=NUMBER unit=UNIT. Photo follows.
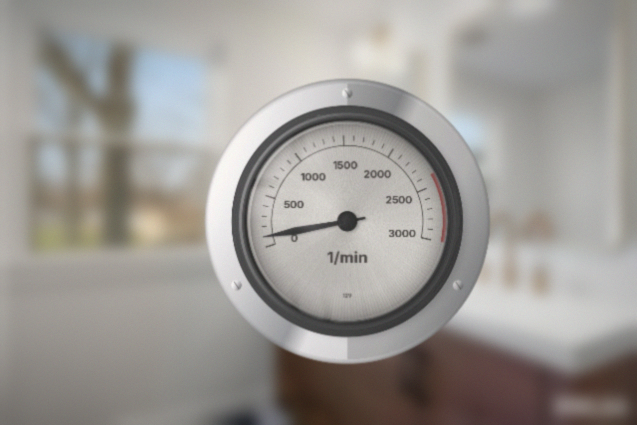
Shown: value=100 unit=rpm
